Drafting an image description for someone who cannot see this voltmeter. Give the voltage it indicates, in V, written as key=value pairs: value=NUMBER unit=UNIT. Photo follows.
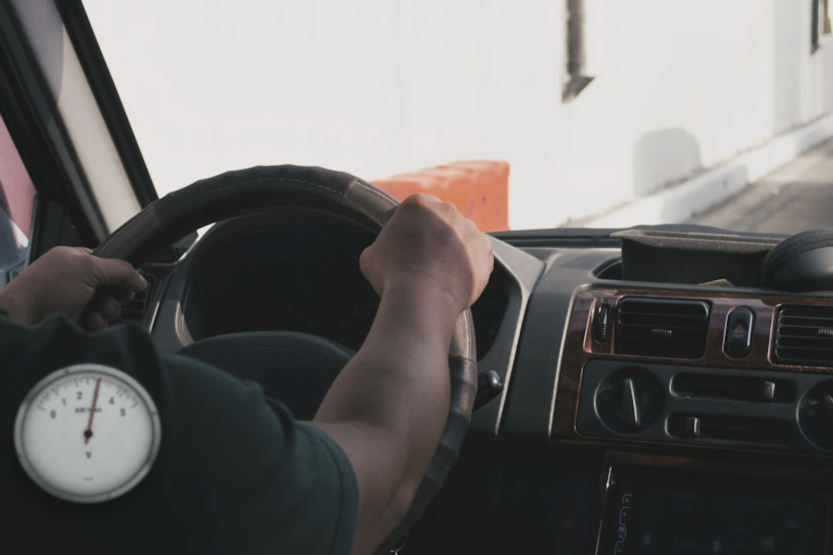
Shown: value=3 unit=V
